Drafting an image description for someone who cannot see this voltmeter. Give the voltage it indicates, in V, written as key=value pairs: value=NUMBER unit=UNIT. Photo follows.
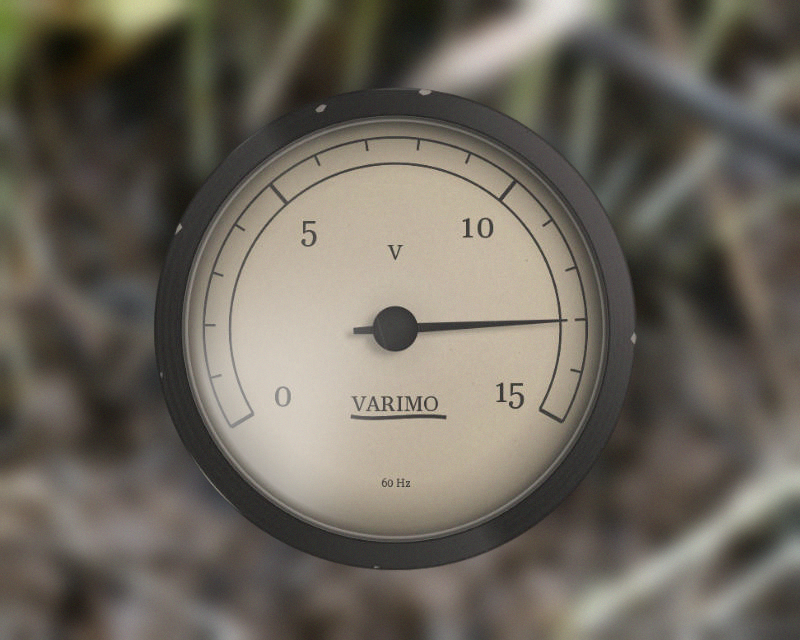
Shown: value=13 unit=V
